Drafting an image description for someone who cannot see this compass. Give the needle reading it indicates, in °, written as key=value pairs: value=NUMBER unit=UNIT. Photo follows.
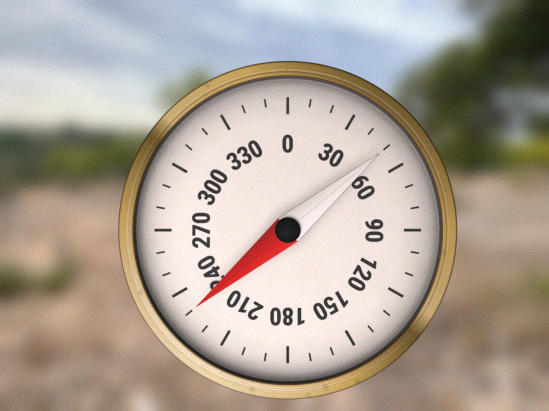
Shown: value=230 unit=°
